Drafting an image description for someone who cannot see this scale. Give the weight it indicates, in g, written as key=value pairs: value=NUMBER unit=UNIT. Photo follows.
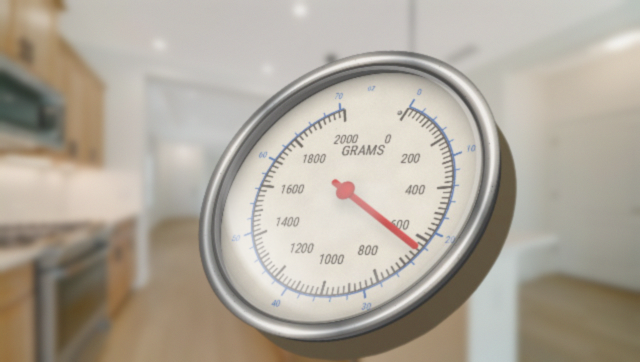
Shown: value=640 unit=g
